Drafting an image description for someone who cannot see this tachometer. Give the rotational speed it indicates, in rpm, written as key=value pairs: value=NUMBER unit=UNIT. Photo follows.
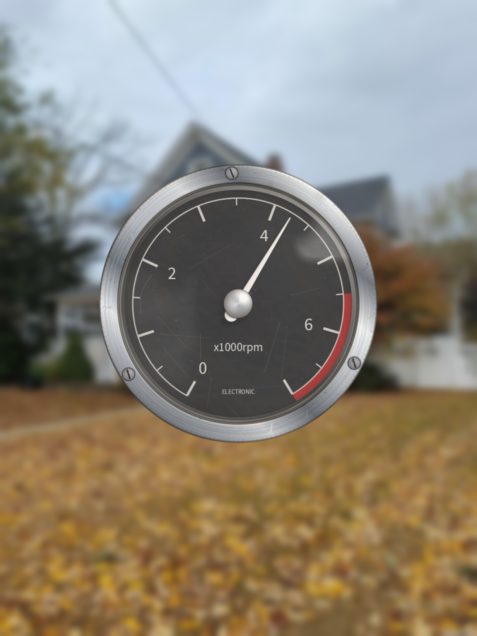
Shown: value=4250 unit=rpm
